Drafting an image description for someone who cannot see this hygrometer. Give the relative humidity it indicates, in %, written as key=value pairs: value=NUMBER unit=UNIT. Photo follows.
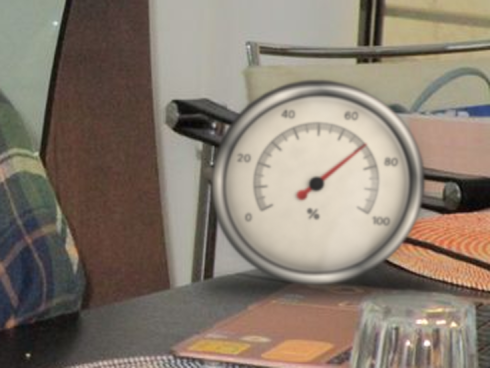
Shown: value=70 unit=%
